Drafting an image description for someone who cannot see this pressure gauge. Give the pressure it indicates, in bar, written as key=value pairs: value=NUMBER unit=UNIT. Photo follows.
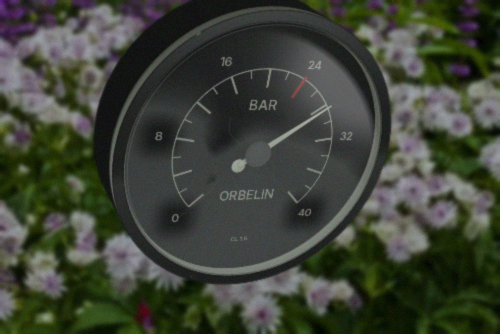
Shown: value=28 unit=bar
